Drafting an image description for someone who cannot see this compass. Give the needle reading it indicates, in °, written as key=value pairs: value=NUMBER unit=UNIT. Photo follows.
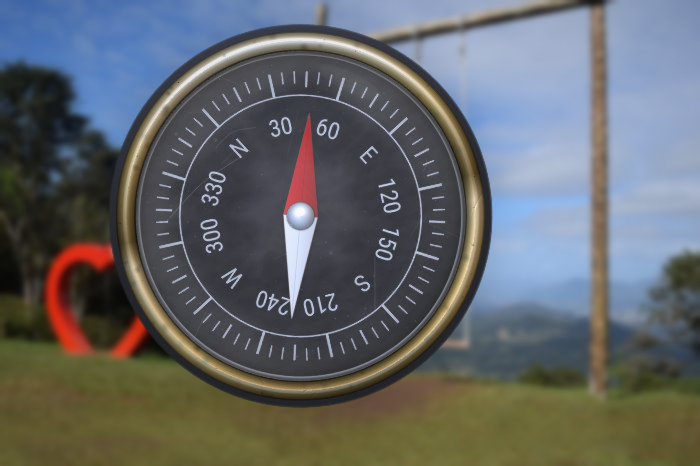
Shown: value=47.5 unit=°
